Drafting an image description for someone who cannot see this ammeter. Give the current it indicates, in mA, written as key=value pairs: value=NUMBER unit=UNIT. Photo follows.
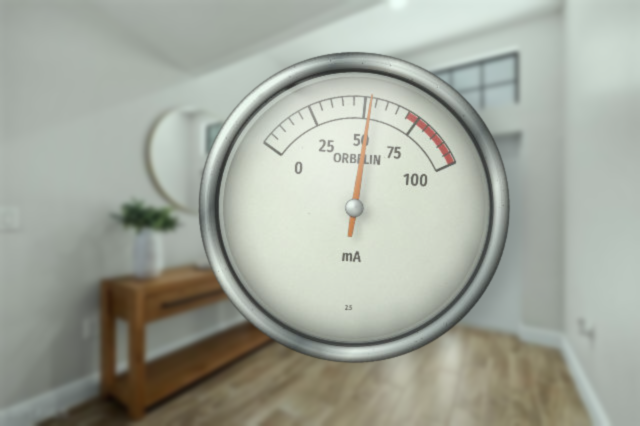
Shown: value=52.5 unit=mA
